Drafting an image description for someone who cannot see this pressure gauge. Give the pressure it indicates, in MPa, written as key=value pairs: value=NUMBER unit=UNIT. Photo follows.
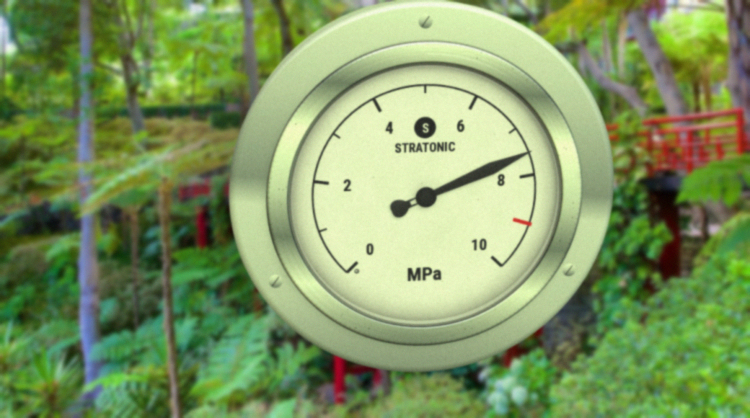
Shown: value=7.5 unit=MPa
